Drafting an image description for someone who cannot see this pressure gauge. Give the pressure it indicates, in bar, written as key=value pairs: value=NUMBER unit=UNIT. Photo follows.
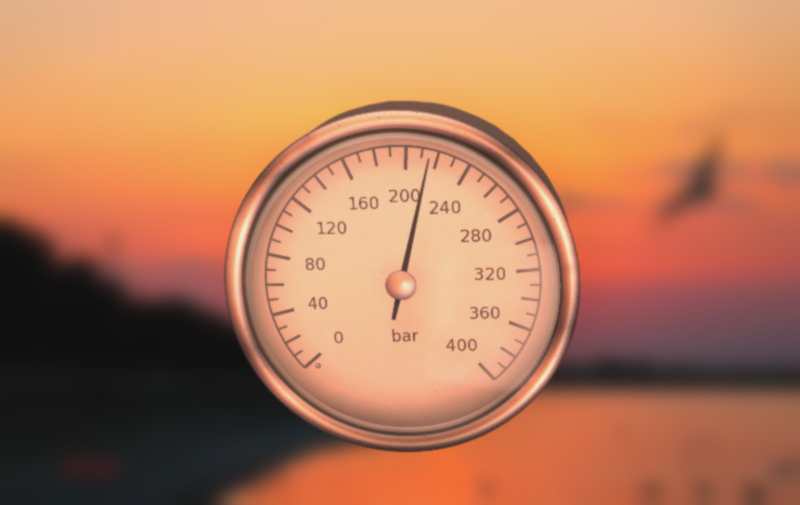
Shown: value=215 unit=bar
